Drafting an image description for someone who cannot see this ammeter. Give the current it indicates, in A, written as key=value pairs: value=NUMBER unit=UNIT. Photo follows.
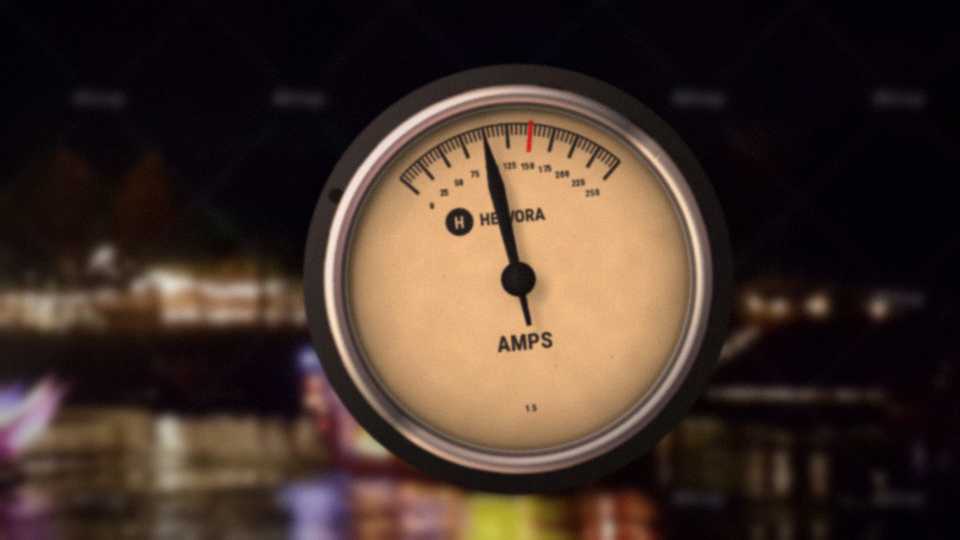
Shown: value=100 unit=A
